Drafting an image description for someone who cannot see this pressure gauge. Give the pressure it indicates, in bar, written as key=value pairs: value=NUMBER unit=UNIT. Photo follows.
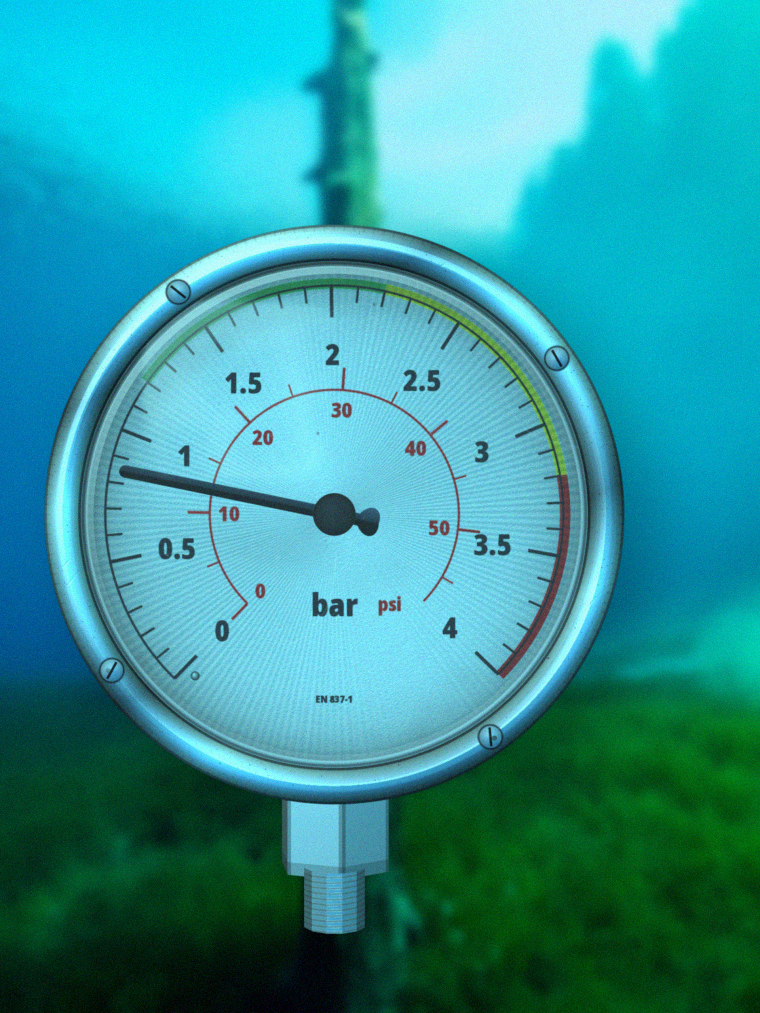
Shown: value=0.85 unit=bar
